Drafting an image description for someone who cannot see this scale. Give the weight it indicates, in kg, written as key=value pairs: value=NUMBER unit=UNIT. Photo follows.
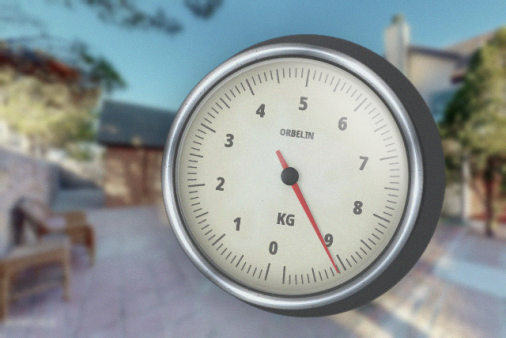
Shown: value=9.1 unit=kg
